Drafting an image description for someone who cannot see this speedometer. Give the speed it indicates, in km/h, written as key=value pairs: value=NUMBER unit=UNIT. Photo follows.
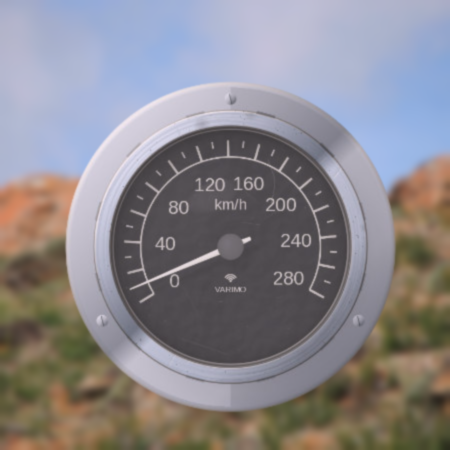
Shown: value=10 unit=km/h
